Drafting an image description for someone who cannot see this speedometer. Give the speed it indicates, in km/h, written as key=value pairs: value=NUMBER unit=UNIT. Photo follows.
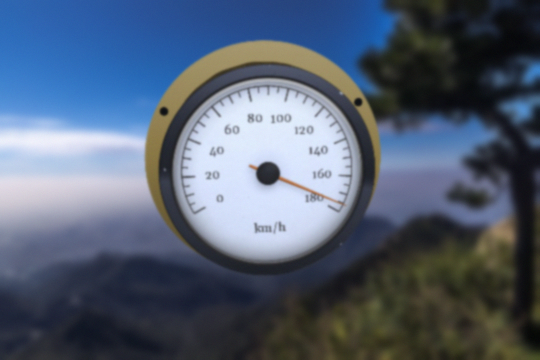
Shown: value=175 unit=km/h
